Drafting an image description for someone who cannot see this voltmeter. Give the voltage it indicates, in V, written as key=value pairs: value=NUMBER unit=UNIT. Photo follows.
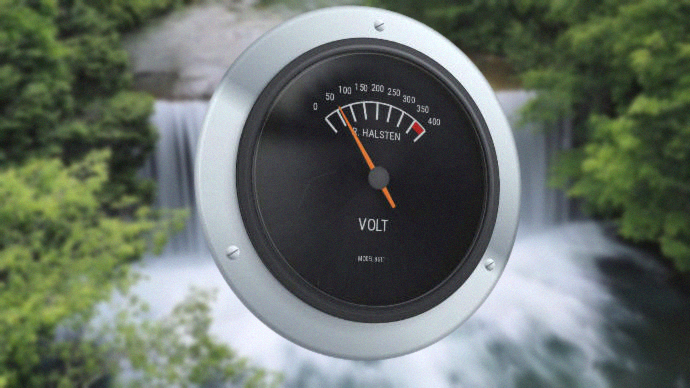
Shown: value=50 unit=V
